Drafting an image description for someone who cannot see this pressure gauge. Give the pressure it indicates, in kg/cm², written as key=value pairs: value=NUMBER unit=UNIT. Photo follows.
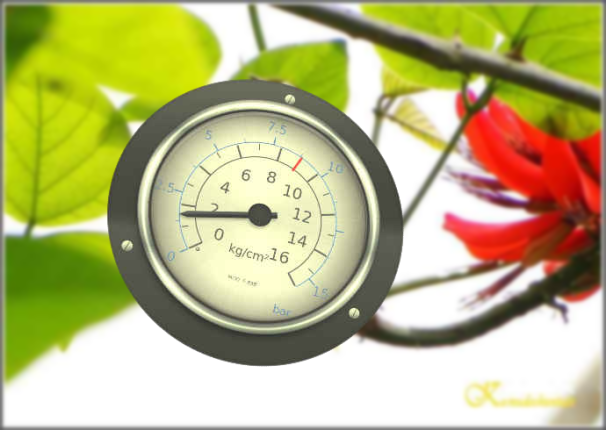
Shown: value=1.5 unit=kg/cm²
